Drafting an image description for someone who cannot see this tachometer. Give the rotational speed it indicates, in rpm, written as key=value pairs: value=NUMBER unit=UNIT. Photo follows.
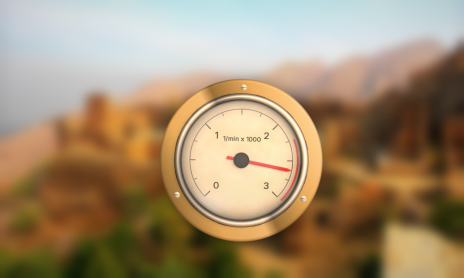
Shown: value=2625 unit=rpm
